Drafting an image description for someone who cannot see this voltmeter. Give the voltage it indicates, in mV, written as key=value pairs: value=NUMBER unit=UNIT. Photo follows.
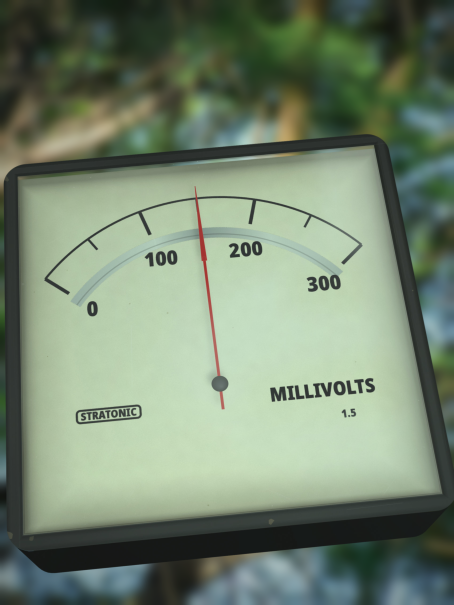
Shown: value=150 unit=mV
